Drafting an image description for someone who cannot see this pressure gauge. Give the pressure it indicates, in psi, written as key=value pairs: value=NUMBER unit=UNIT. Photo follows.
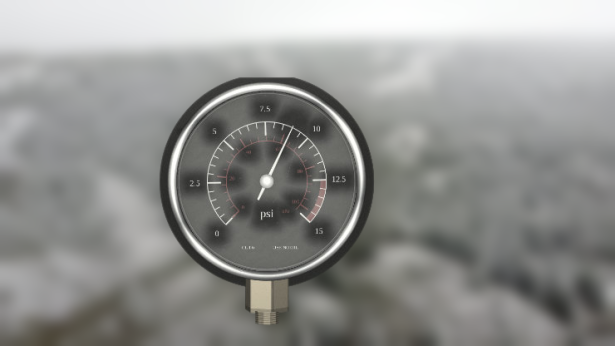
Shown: value=9 unit=psi
